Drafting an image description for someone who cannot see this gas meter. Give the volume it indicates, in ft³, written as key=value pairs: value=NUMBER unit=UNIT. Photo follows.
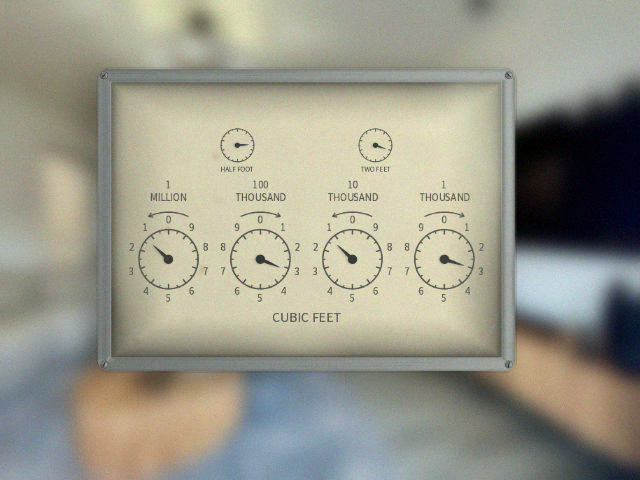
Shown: value=131300 unit=ft³
